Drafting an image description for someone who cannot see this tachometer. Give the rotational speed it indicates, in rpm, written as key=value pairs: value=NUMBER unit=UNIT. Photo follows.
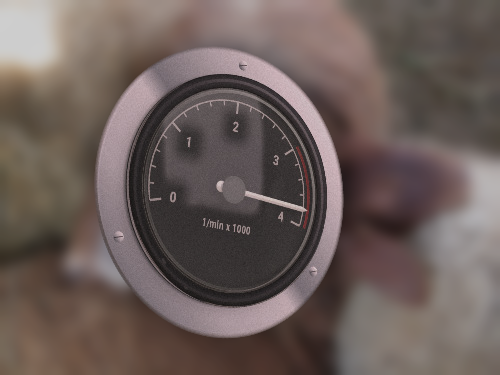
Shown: value=3800 unit=rpm
